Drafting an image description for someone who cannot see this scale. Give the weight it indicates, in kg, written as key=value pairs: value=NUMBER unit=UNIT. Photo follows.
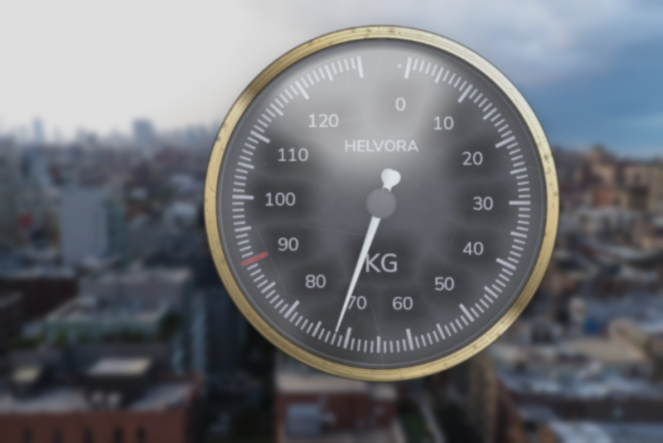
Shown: value=72 unit=kg
